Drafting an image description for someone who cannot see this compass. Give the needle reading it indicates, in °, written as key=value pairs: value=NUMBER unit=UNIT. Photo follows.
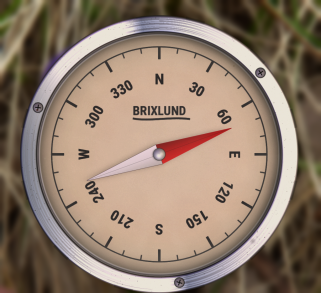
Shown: value=70 unit=°
